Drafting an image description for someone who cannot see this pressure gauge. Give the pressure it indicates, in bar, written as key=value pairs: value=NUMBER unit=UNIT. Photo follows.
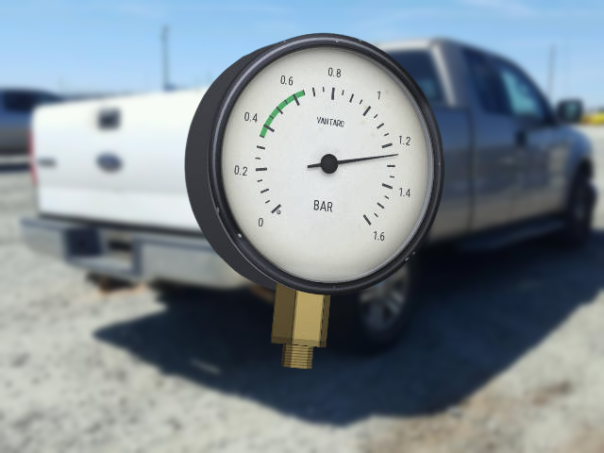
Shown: value=1.25 unit=bar
